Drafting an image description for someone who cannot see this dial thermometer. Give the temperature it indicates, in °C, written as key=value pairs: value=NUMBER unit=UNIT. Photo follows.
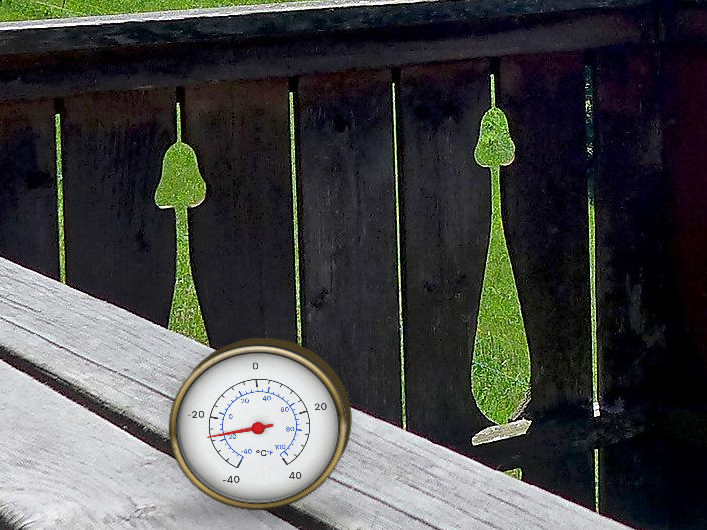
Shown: value=-26 unit=°C
